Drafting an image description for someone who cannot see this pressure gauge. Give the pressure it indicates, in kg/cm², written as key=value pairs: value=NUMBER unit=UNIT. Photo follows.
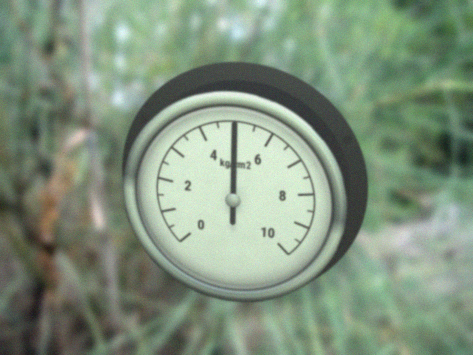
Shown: value=5 unit=kg/cm²
